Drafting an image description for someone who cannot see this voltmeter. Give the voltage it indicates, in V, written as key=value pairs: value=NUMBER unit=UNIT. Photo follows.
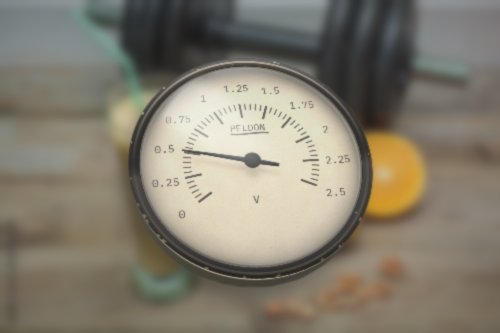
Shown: value=0.5 unit=V
